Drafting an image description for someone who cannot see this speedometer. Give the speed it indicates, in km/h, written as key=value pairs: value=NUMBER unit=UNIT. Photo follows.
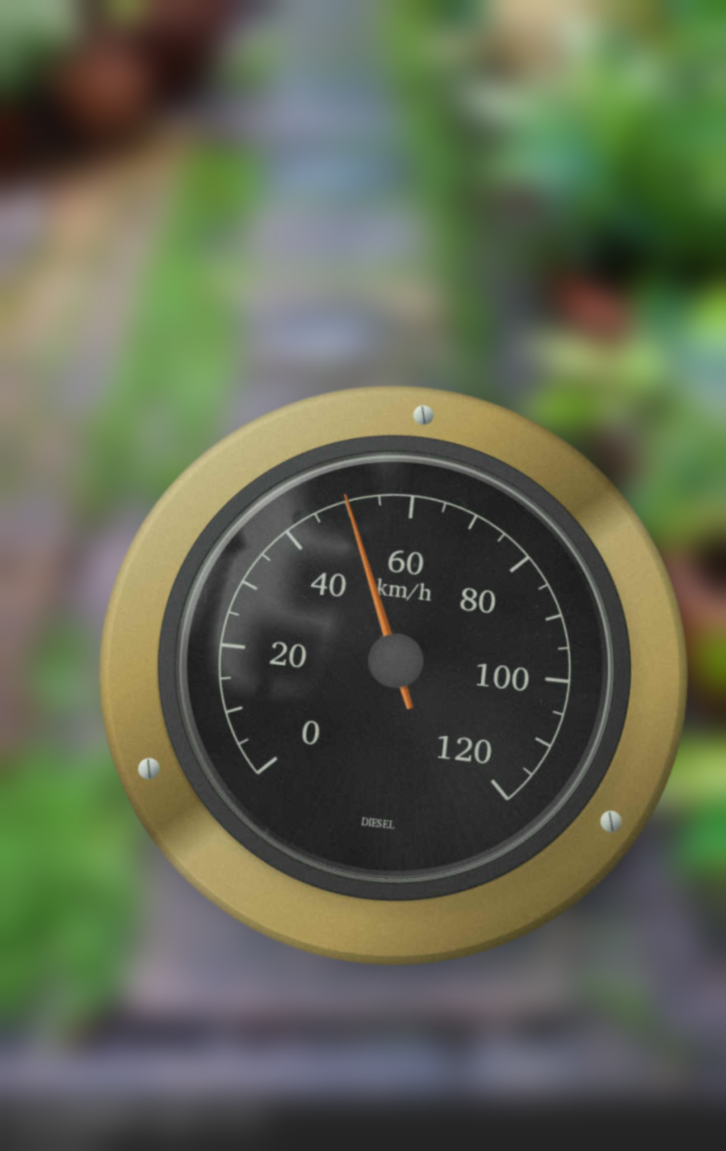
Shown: value=50 unit=km/h
